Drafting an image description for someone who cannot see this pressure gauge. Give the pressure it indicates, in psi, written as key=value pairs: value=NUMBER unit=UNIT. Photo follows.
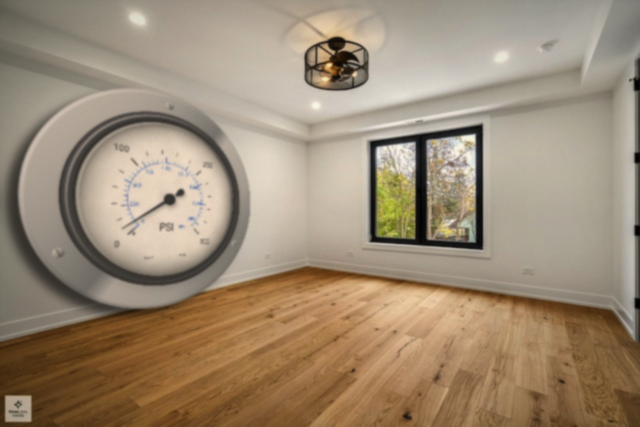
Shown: value=10 unit=psi
